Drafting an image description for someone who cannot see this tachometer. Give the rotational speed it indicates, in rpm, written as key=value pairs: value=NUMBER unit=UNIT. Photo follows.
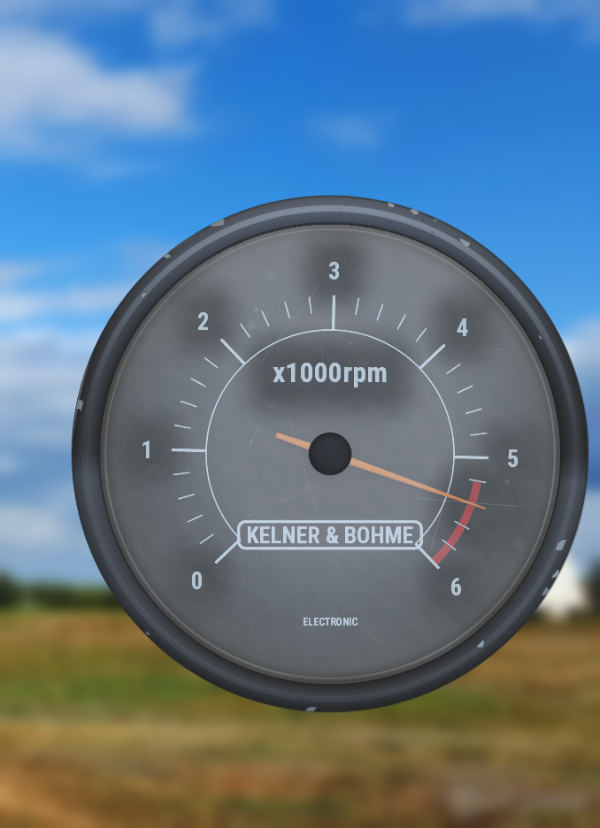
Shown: value=5400 unit=rpm
